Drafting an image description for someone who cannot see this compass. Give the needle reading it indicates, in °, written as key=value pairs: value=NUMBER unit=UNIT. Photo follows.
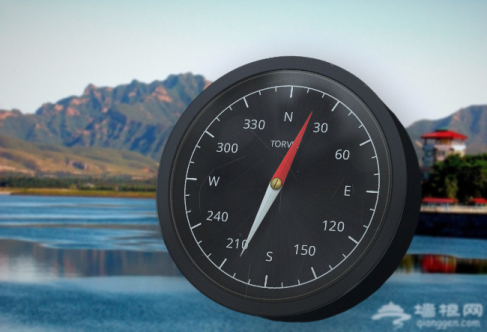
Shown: value=20 unit=°
